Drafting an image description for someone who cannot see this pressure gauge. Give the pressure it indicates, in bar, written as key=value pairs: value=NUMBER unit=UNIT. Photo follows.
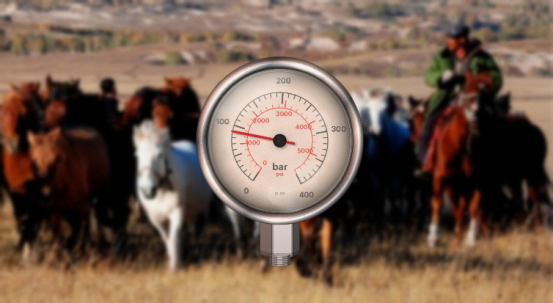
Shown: value=90 unit=bar
